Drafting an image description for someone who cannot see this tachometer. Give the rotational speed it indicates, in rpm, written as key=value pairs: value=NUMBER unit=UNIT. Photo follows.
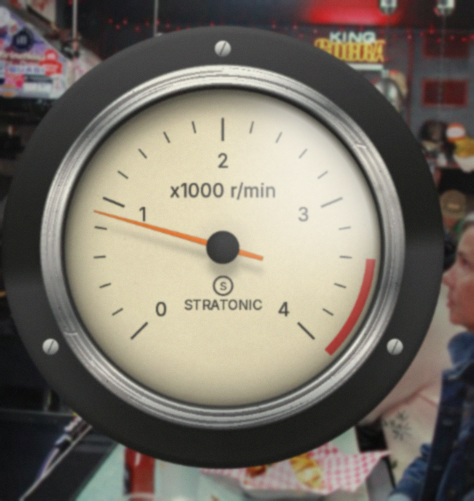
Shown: value=900 unit=rpm
